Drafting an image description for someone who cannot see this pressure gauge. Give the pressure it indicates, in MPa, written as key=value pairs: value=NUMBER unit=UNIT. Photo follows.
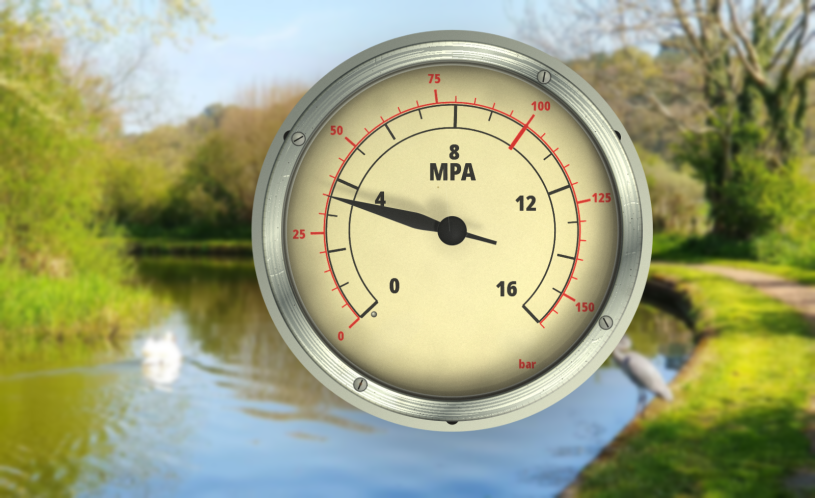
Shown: value=3.5 unit=MPa
